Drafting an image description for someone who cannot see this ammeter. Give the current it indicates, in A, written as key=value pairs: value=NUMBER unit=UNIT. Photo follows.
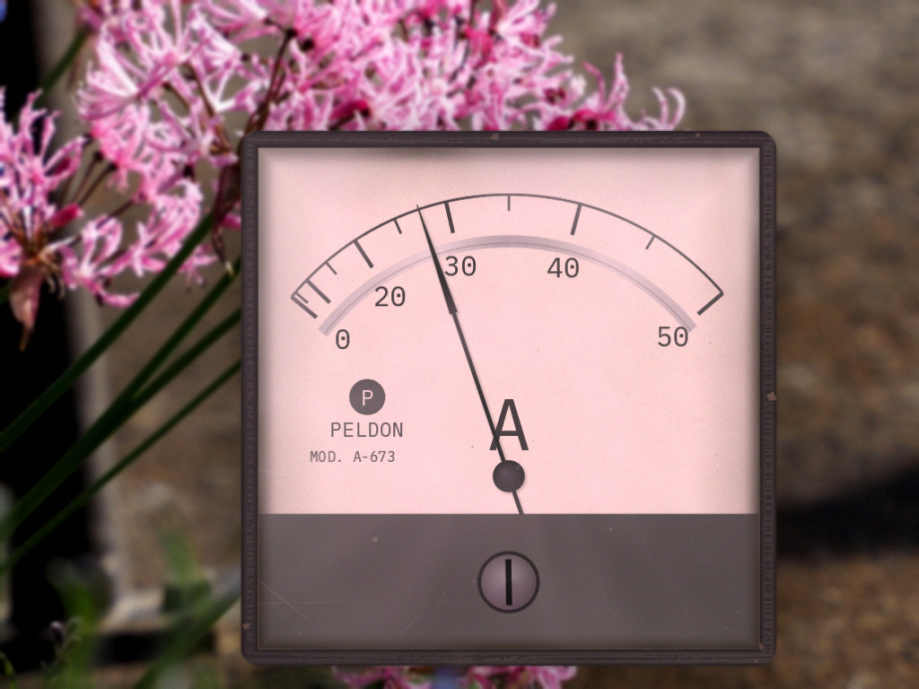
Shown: value=27.5 unit=A
